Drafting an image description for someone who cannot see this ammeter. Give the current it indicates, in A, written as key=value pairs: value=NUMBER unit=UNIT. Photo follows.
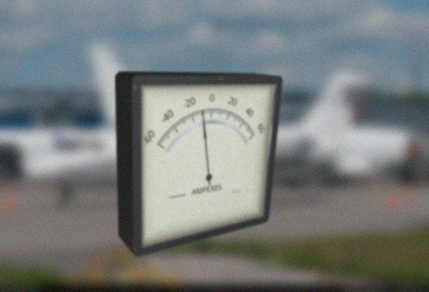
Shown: value=-10 unit=A
